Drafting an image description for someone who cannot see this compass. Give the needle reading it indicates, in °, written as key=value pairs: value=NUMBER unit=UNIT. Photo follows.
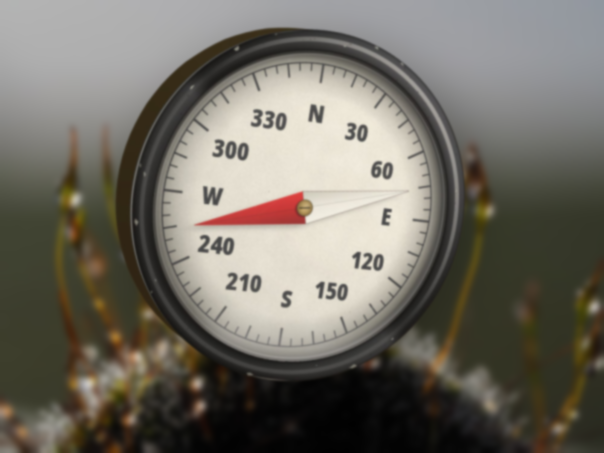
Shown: value=255 unit=°
